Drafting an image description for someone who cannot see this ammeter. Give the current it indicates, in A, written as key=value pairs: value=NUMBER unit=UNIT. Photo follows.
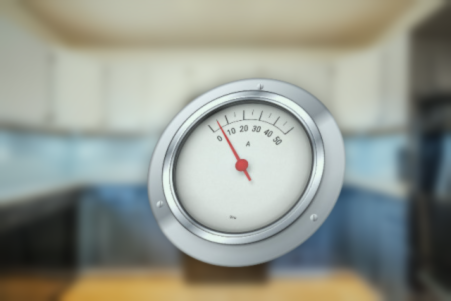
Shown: value=5 unit=A
